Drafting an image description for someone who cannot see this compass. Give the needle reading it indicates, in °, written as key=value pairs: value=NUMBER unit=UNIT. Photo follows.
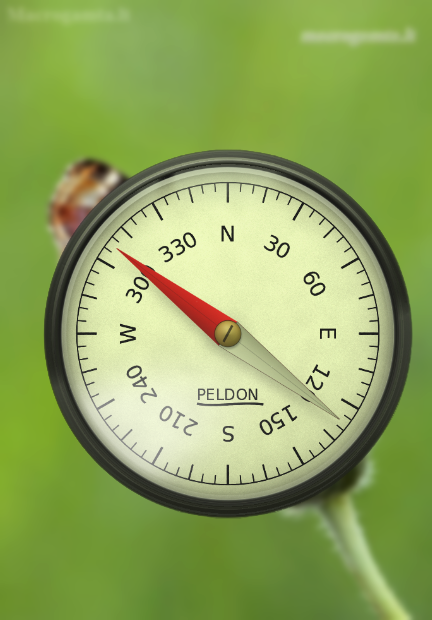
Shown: value=307.5 unit=°
